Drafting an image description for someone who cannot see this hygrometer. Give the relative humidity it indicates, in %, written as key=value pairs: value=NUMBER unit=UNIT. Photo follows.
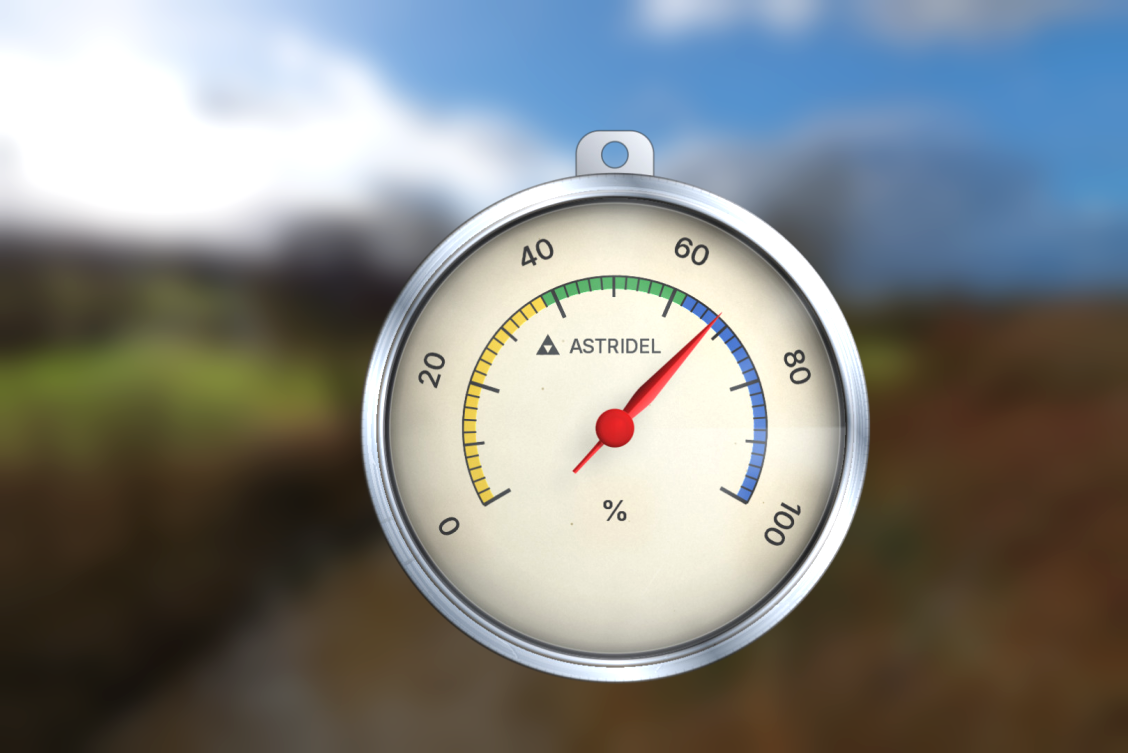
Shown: value=68 unit=%
